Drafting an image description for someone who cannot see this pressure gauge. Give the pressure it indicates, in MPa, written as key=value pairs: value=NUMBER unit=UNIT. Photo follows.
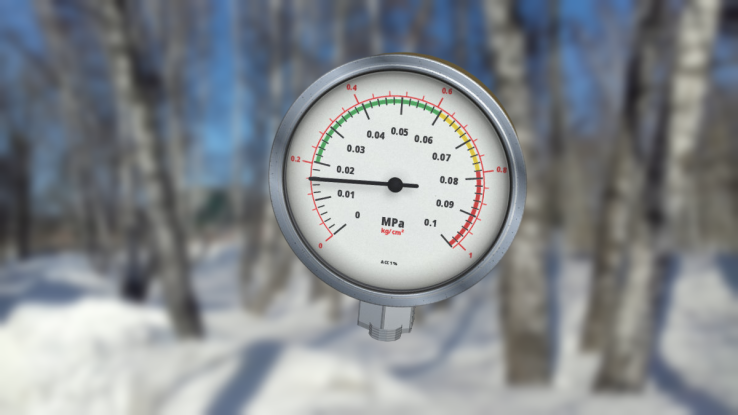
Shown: value=0.016 unit=MPa
